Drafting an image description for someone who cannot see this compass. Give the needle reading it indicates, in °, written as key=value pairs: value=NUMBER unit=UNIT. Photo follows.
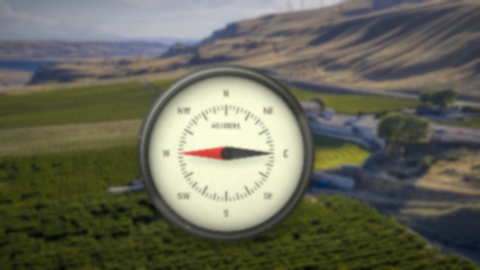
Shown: value=270 unit=°
